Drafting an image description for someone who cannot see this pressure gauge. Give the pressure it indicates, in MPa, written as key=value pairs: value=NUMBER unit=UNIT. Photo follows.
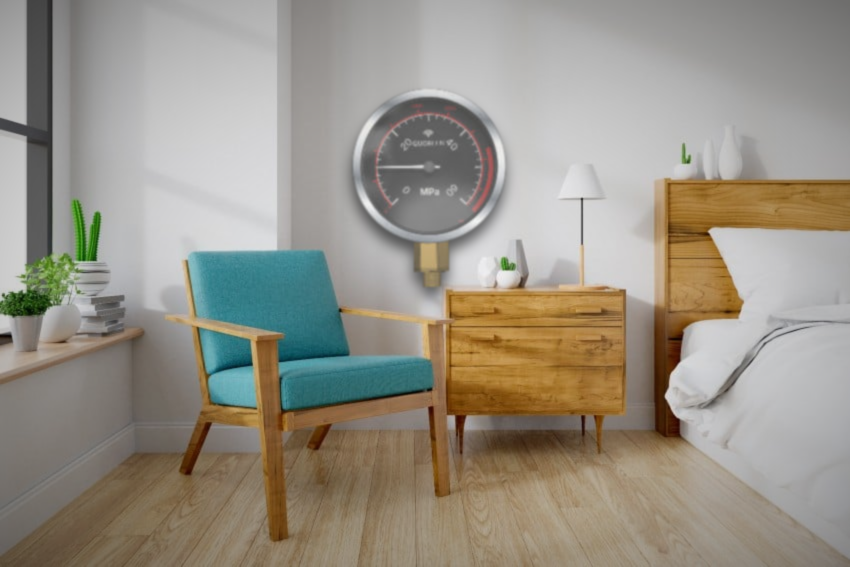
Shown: value=10 unit=MPa
